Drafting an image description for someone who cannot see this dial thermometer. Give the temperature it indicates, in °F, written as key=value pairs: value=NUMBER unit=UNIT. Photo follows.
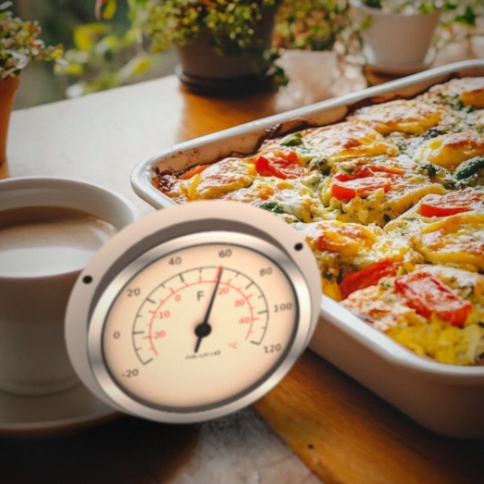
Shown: value=60 unit=°F
